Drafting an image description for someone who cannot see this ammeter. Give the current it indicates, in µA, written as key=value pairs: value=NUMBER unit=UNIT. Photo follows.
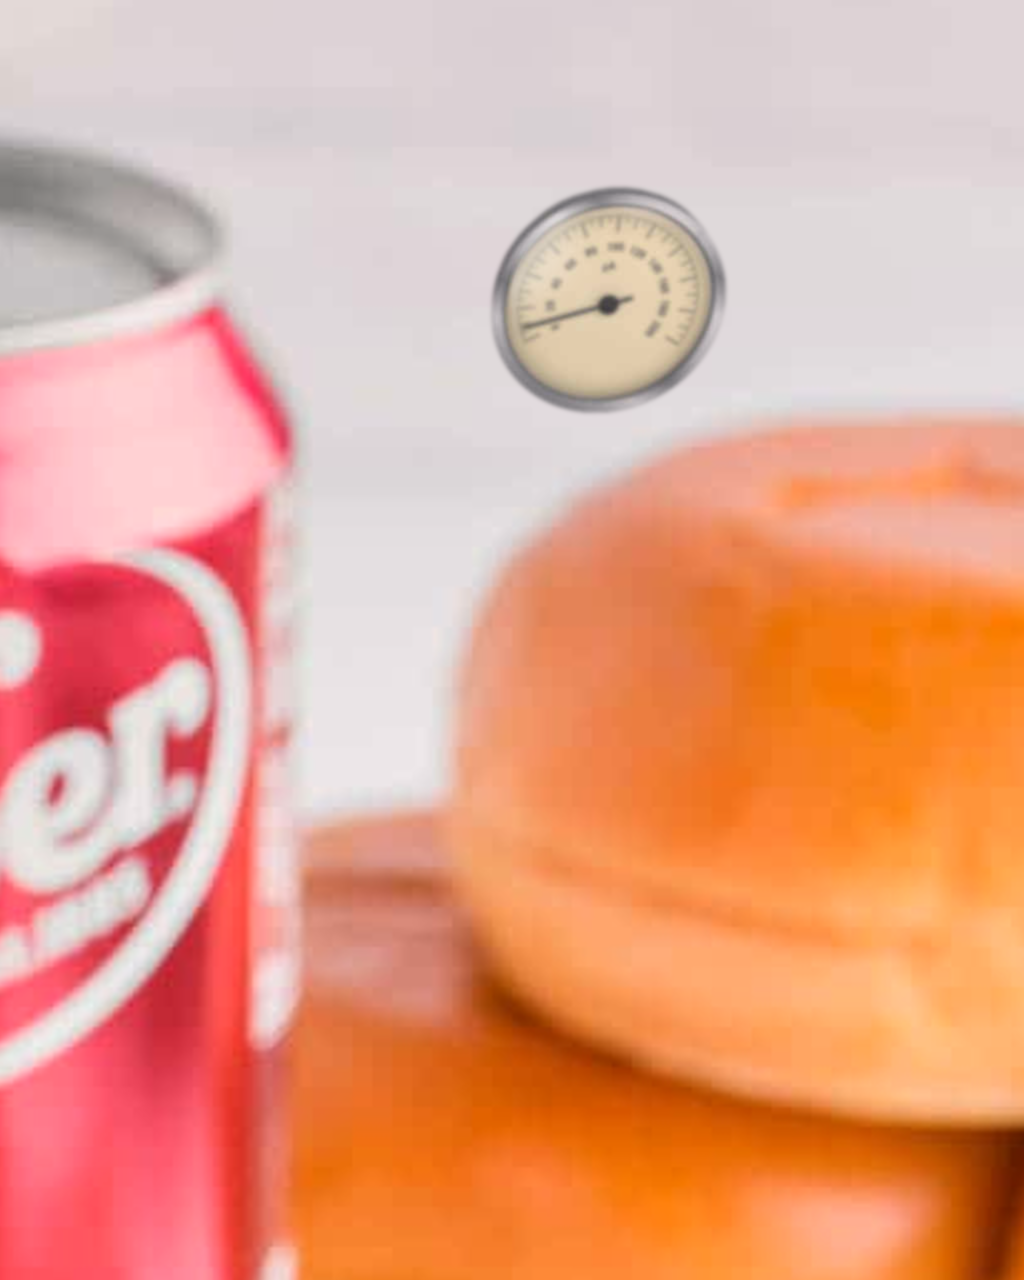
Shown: value=10 unit=µA
